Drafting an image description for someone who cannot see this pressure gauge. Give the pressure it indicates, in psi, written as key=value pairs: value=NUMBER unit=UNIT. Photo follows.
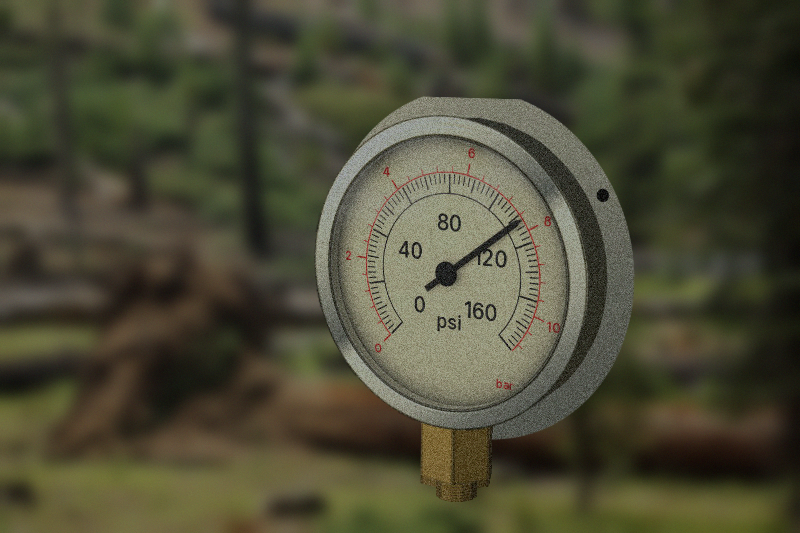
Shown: value=112 unit=psi
